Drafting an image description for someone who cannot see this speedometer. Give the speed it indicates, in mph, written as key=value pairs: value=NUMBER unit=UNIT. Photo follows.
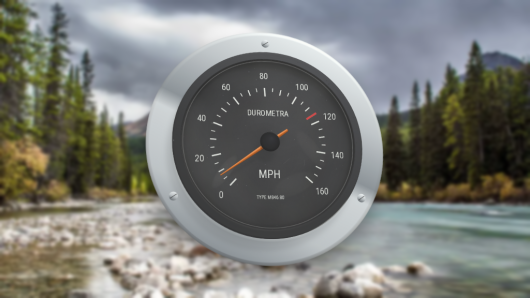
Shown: value=7.5 unit=mph
